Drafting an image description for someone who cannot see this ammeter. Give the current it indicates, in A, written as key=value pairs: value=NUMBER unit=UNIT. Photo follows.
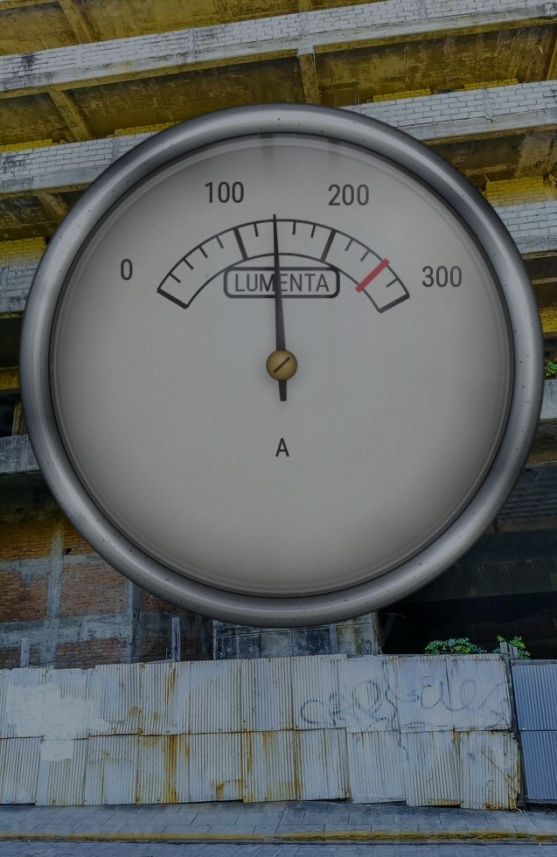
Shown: value=140 unit=A
